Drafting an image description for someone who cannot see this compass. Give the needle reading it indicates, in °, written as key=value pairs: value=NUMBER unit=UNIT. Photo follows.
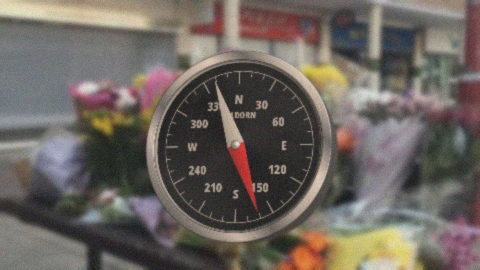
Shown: value=160 unit=°
